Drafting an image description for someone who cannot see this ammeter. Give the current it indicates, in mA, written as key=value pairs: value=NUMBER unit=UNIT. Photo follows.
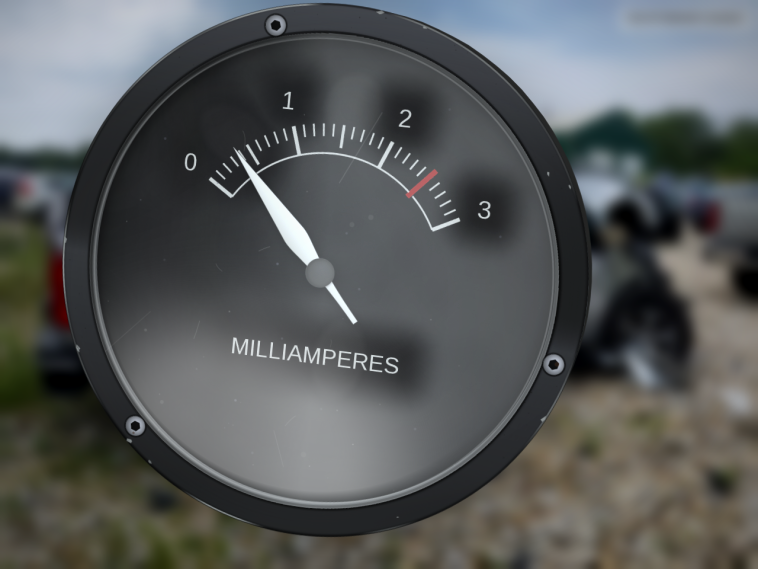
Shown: value=0.4 unit=mA
